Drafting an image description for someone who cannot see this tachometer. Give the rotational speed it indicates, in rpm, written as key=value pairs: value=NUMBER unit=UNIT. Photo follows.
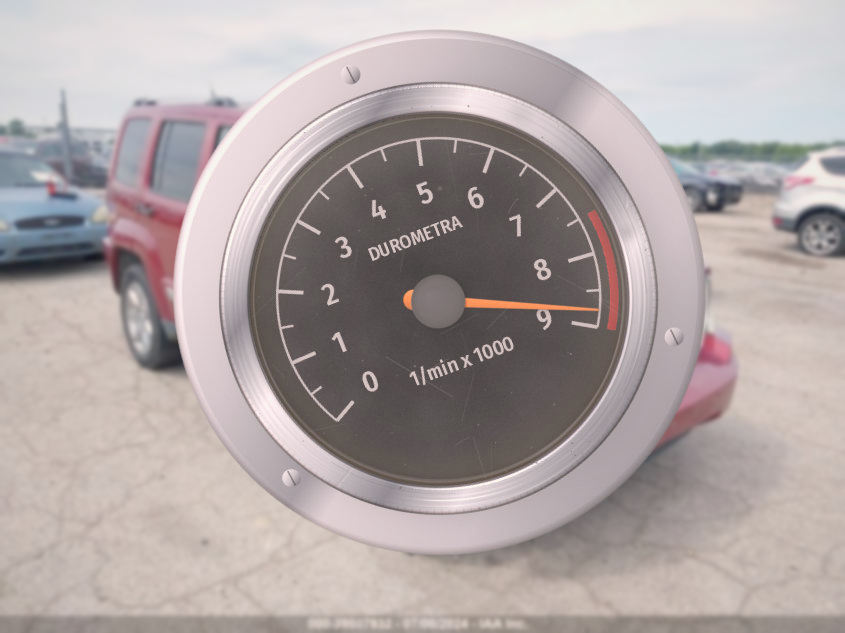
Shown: value=8750 unit=rpm
